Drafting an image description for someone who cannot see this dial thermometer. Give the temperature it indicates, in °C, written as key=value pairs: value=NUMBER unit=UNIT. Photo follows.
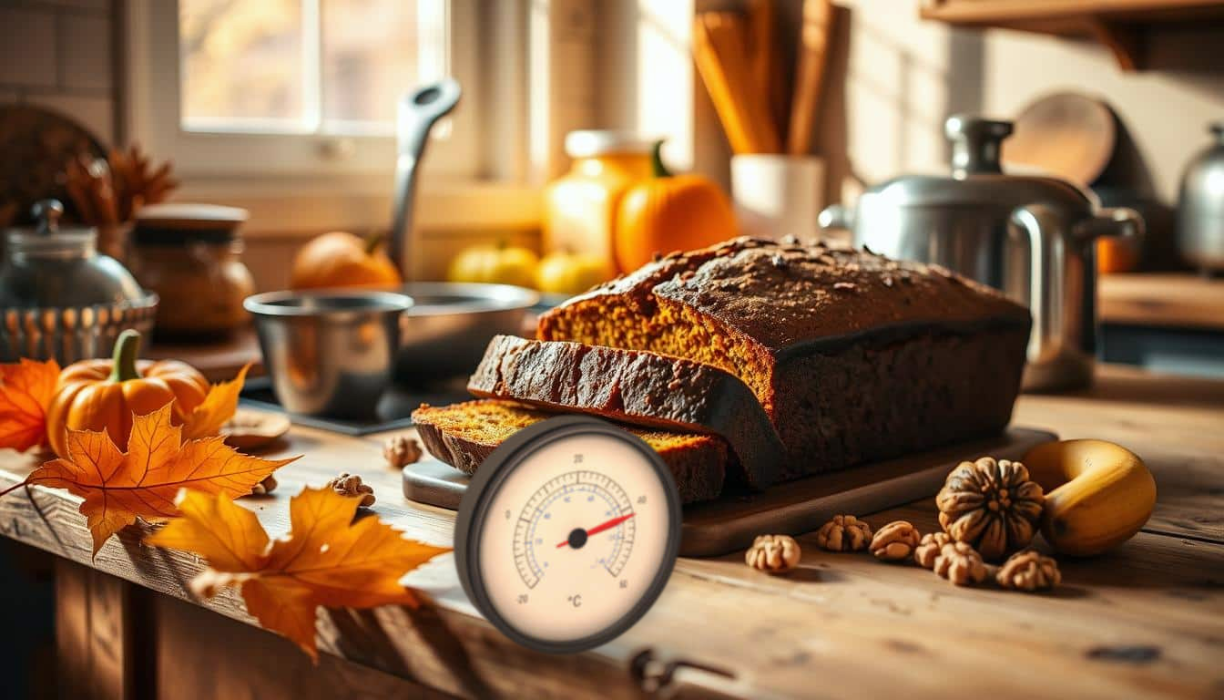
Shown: value=42 unit=°C
